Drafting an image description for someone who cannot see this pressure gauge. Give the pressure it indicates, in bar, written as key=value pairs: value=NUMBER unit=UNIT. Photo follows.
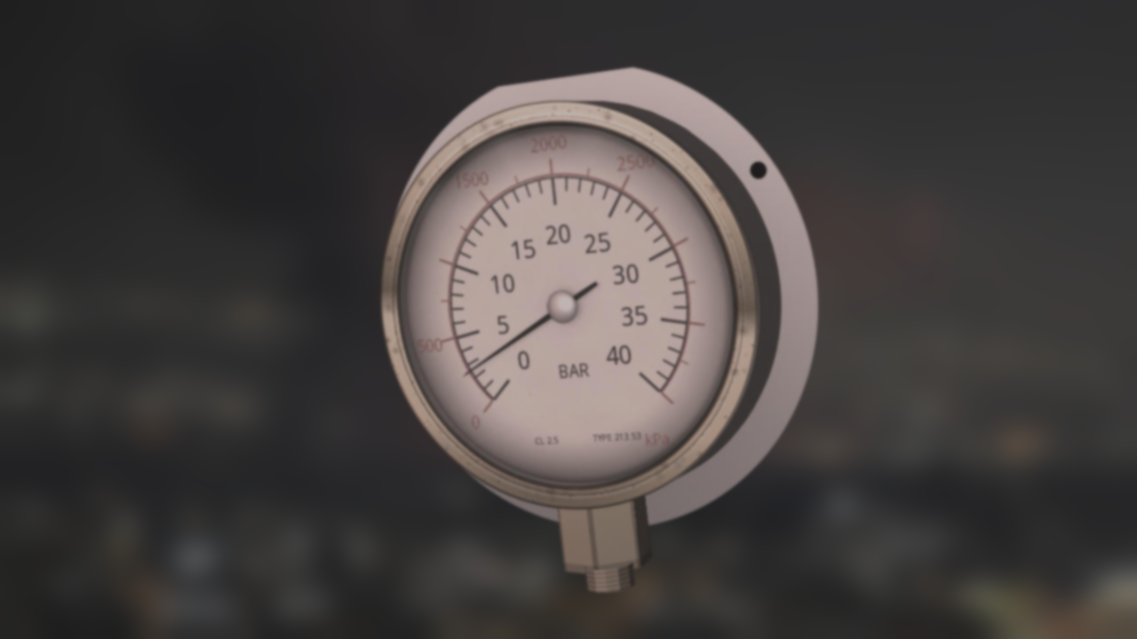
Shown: value=2.5 unit=bar
